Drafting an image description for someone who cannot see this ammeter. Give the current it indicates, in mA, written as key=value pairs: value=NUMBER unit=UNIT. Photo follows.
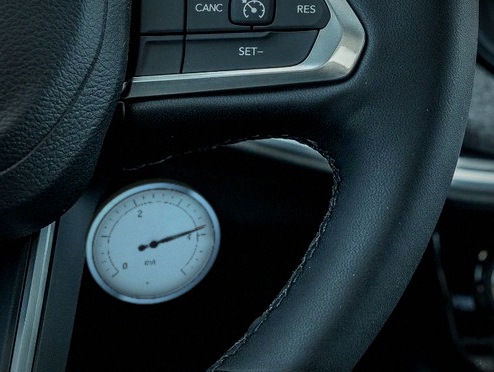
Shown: value=3.8 unit=mA
